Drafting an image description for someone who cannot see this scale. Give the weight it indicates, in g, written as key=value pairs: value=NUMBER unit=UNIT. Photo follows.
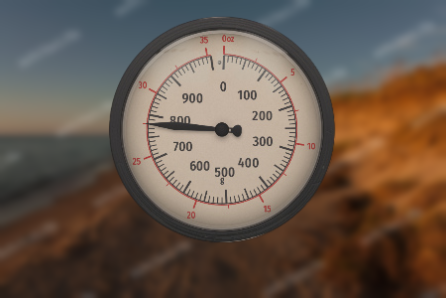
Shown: value=780 unit=g
